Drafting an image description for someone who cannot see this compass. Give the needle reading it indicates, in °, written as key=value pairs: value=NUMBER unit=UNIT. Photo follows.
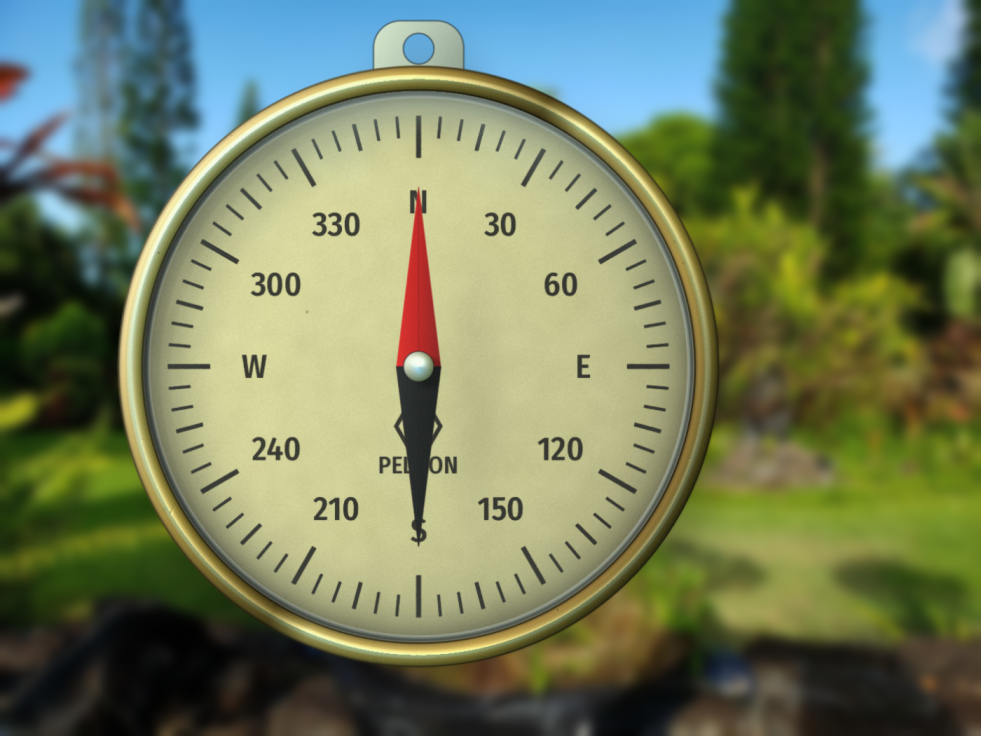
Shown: value=0 unit=°
